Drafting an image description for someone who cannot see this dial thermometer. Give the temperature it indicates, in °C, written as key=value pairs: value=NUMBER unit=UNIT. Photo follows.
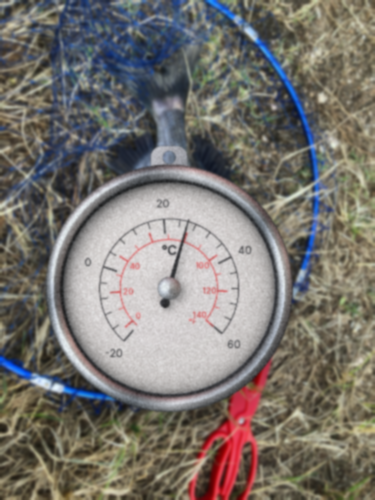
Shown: value=26 unit=°C
